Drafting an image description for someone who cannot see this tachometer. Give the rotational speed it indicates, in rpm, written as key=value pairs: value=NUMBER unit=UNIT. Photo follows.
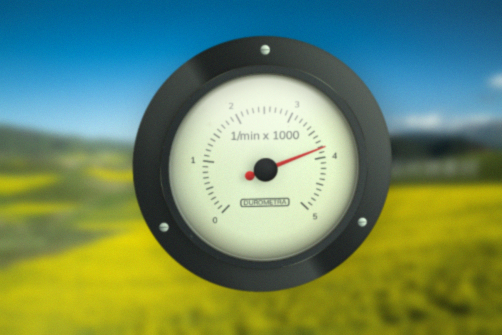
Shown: value=3800 unit=rpm
